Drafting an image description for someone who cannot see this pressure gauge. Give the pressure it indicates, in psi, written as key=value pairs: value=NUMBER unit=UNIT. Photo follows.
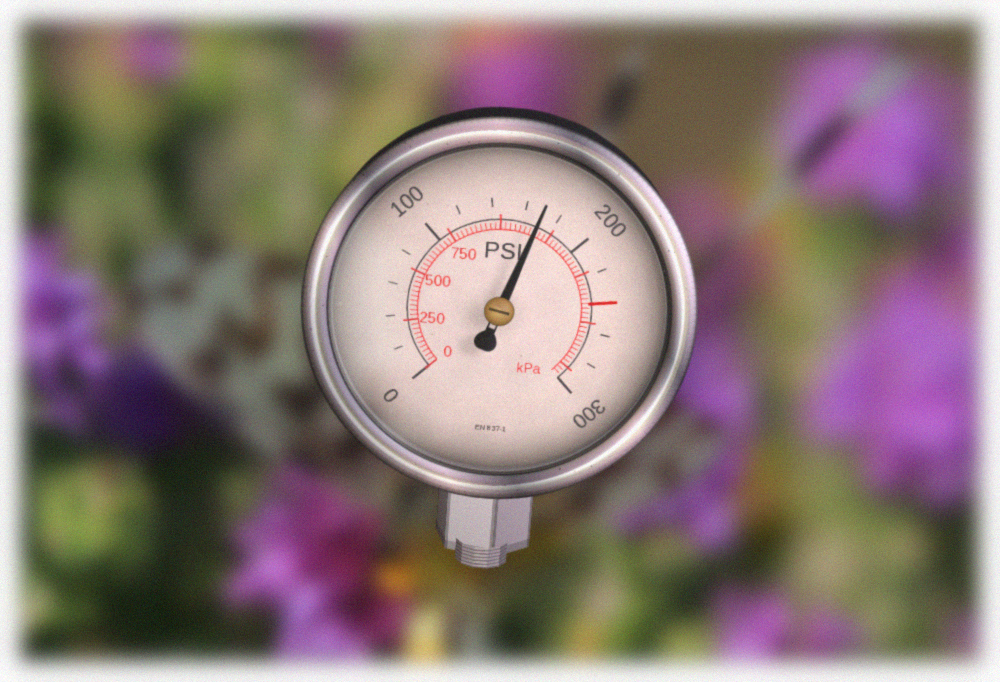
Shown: value=170 unit=psi
